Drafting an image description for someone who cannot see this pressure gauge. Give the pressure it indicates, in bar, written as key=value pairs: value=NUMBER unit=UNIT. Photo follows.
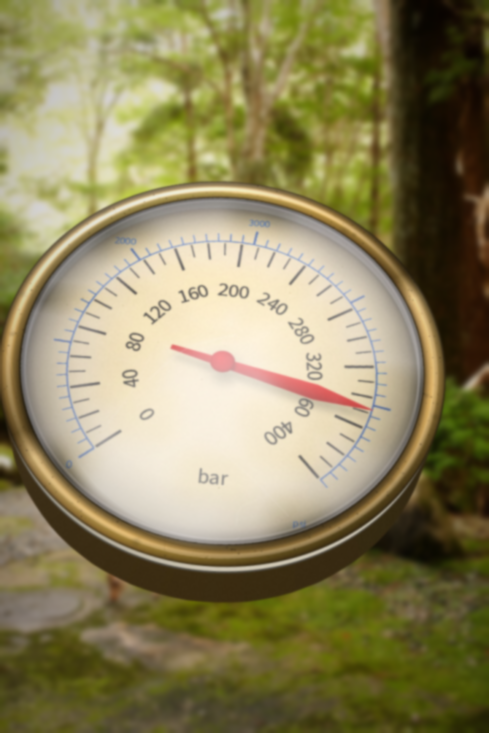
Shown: value=350 unit=bar
